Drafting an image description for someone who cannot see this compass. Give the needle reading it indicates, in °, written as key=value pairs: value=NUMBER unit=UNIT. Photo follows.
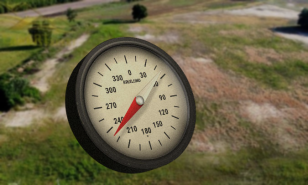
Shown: value=232.5 unit=°
